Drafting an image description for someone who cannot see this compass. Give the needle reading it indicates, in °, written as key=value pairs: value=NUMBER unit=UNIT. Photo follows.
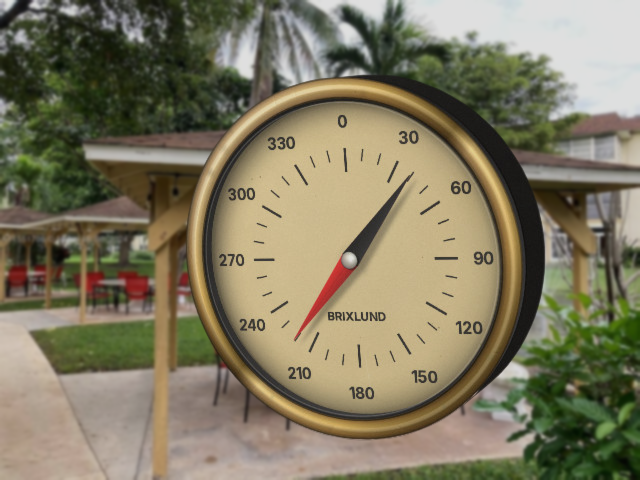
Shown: value=220 unit=°
